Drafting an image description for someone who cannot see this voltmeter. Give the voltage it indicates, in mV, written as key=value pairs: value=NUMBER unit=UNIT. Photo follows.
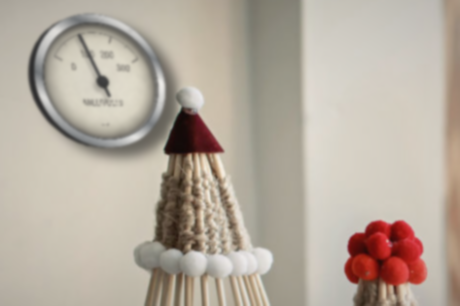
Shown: value=100 unit=mV
